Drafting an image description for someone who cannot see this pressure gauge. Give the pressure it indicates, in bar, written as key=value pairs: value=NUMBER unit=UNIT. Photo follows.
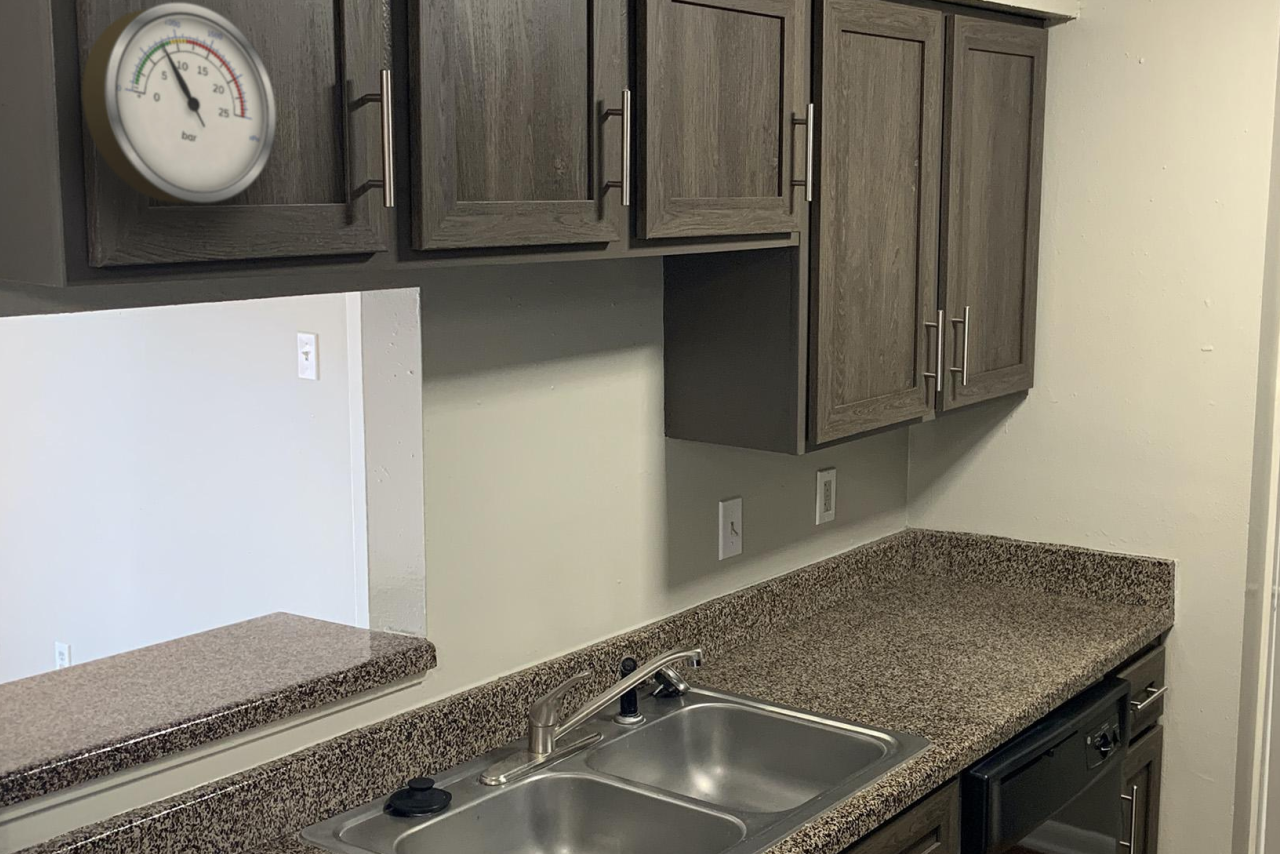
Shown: value=7.5 unit=bar
